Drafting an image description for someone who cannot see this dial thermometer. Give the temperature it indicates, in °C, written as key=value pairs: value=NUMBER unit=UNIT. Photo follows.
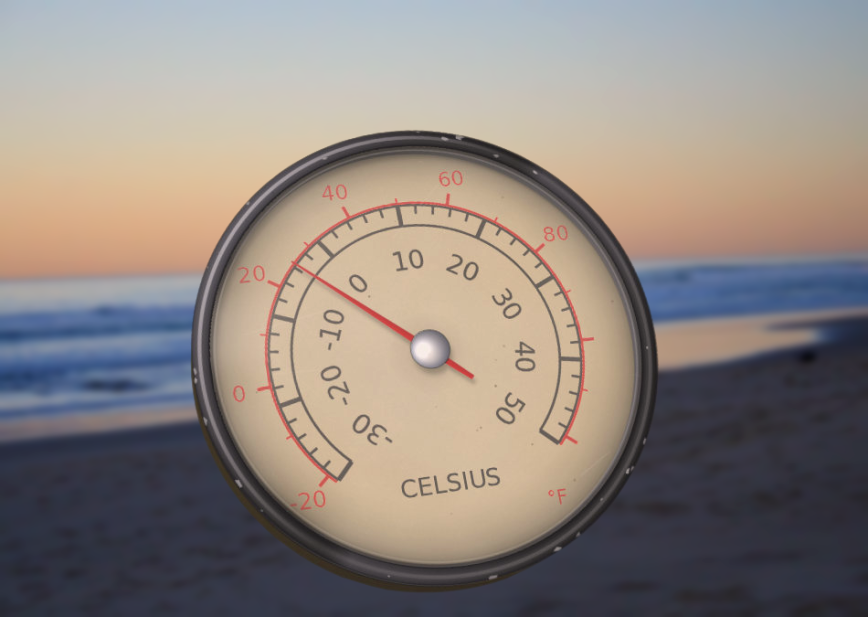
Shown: value=-4 unit=°C
